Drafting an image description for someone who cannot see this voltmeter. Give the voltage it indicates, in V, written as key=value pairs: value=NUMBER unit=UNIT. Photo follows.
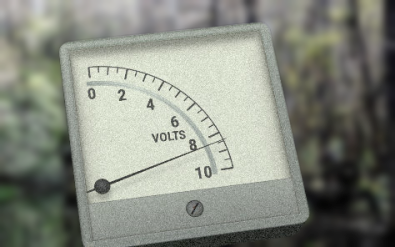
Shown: value=8.5 unit=V
